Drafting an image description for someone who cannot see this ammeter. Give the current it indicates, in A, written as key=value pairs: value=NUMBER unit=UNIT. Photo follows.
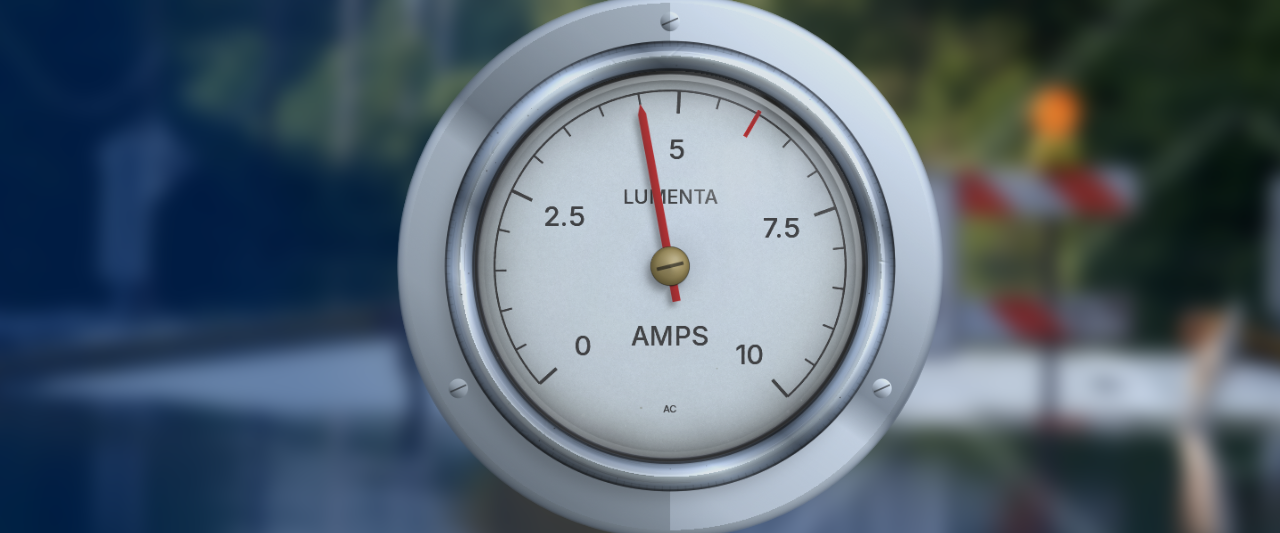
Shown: value=4.5 unit=A
